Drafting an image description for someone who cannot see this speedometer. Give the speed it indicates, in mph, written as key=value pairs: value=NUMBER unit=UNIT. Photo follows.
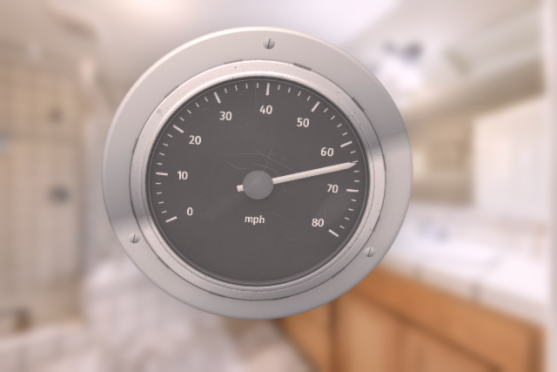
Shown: value=64 unit=mph
